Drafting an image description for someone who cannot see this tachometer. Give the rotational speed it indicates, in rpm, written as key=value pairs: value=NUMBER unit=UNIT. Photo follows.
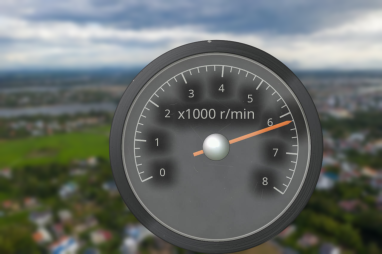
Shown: value=6200 unit=rpm
